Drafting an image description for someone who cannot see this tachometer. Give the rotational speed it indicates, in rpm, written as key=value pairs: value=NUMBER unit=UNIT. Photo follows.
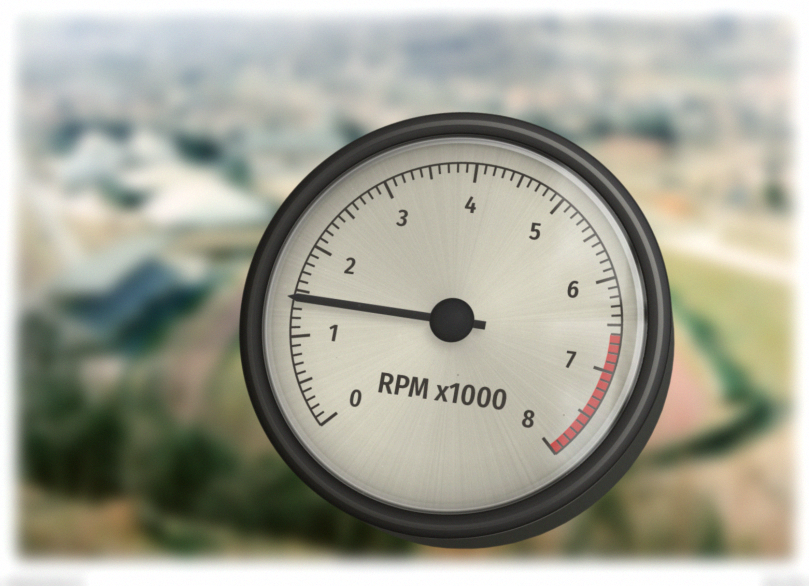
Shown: value=1400 unit=rpm
